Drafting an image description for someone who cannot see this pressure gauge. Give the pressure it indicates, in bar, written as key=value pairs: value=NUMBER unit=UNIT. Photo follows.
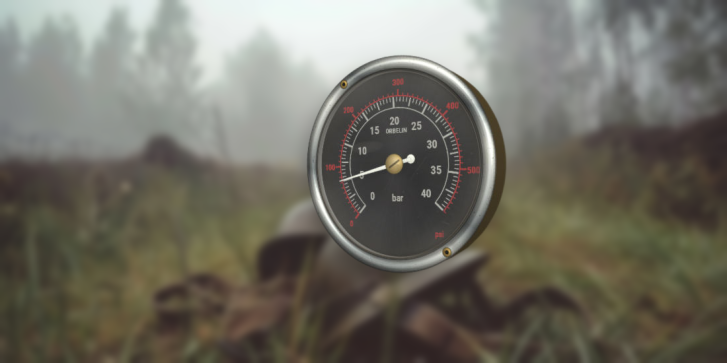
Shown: value=5 unit=bar
